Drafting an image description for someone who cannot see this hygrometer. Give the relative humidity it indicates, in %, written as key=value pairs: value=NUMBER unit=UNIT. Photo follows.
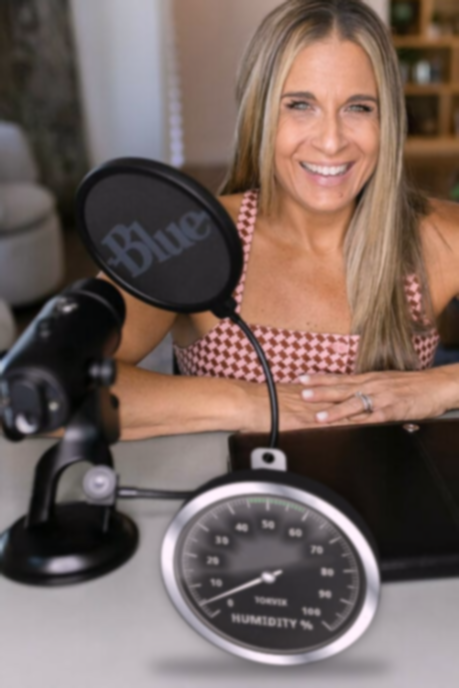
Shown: value=5 unit=%
